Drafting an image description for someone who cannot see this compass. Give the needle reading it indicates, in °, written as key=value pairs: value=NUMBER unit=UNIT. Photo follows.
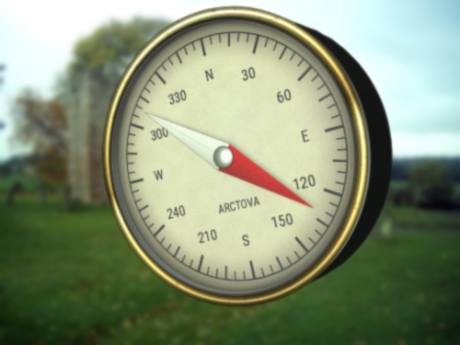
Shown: value=130 unit=°
